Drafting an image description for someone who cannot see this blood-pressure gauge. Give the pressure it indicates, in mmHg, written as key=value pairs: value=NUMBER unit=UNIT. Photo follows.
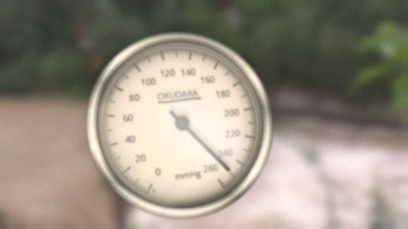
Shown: value=250 unit=mmHg
